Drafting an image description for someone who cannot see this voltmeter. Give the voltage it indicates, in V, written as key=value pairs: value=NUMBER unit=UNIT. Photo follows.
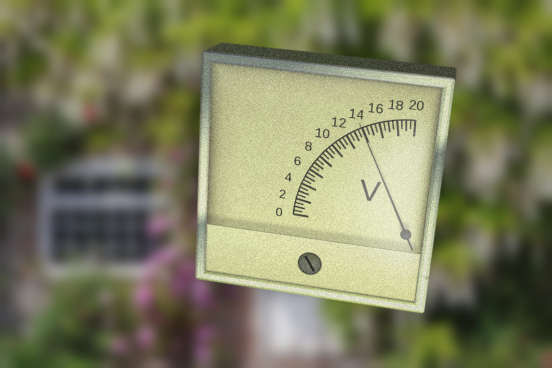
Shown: value=14 unit=V
